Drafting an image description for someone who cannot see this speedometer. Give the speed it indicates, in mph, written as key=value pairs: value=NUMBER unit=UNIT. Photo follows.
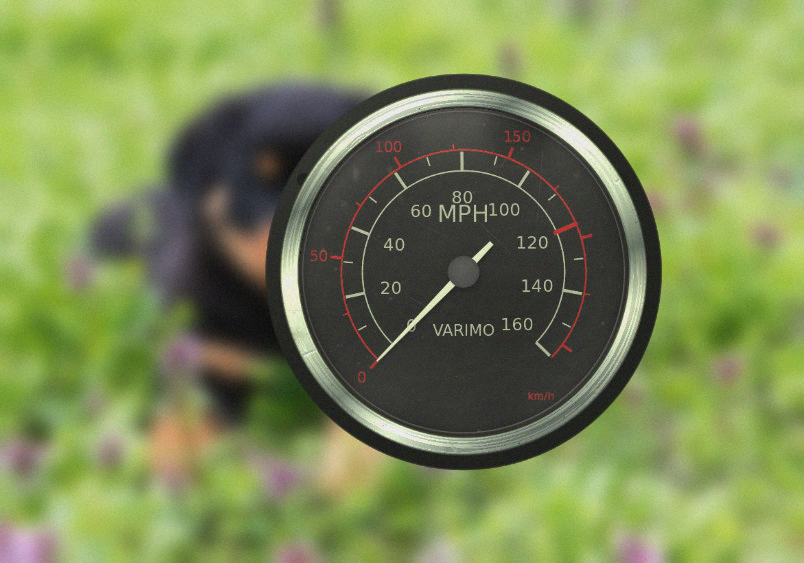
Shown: value=0 unit=mph
